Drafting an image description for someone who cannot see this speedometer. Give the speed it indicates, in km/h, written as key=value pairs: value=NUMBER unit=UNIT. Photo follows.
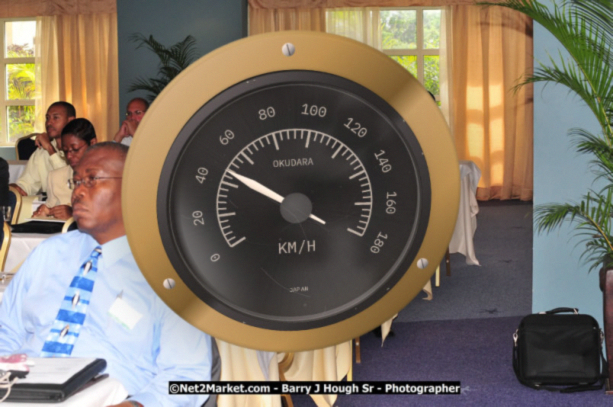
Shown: value=48 unit=km/h
